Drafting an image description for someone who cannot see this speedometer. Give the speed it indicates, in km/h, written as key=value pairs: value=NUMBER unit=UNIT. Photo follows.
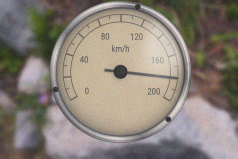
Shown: value=180 unit=km/h
